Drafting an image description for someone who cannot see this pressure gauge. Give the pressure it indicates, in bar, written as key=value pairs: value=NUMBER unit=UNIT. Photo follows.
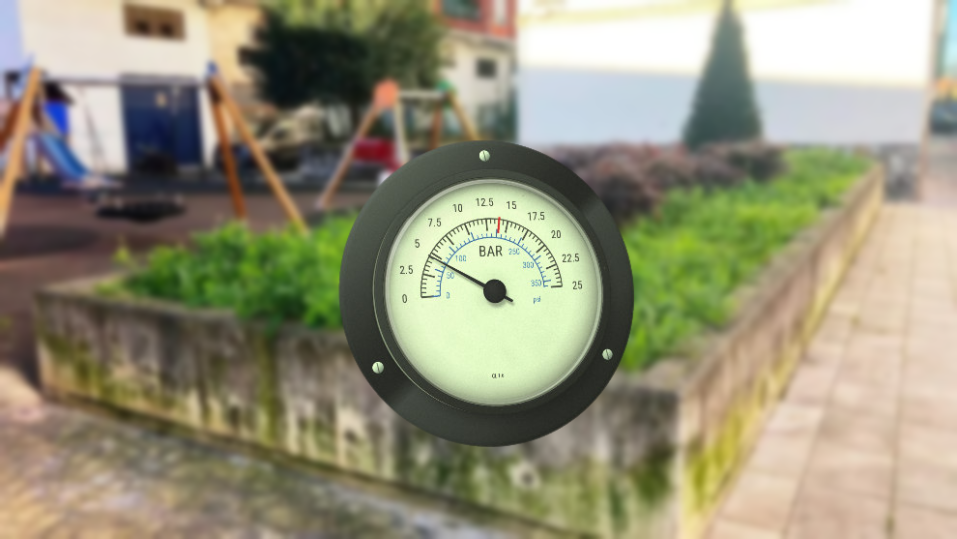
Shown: value=4.5 unit=bar
